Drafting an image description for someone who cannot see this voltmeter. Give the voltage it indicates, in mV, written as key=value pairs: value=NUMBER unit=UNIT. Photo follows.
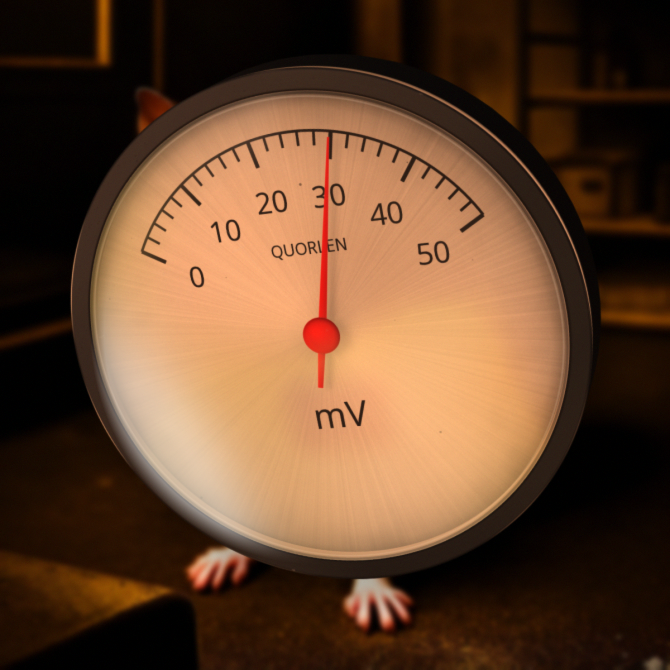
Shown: value=30 unit=mV
